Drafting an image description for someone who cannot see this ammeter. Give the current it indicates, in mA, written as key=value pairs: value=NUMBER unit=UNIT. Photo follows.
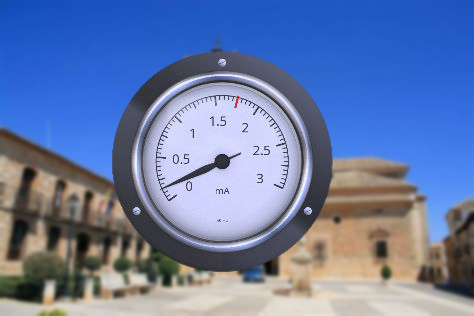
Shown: value=0.15 unit=mA
